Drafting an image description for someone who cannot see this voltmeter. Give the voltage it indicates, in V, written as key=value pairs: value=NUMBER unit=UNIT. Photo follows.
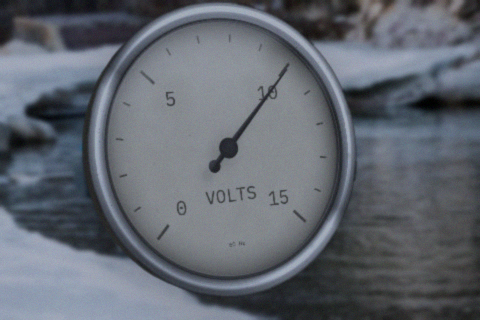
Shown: value=10 unit=V
